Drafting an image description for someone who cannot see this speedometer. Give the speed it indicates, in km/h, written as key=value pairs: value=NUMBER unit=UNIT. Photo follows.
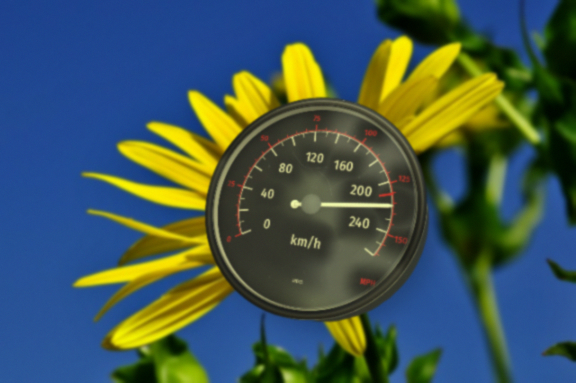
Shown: value=220 unit=km/h
